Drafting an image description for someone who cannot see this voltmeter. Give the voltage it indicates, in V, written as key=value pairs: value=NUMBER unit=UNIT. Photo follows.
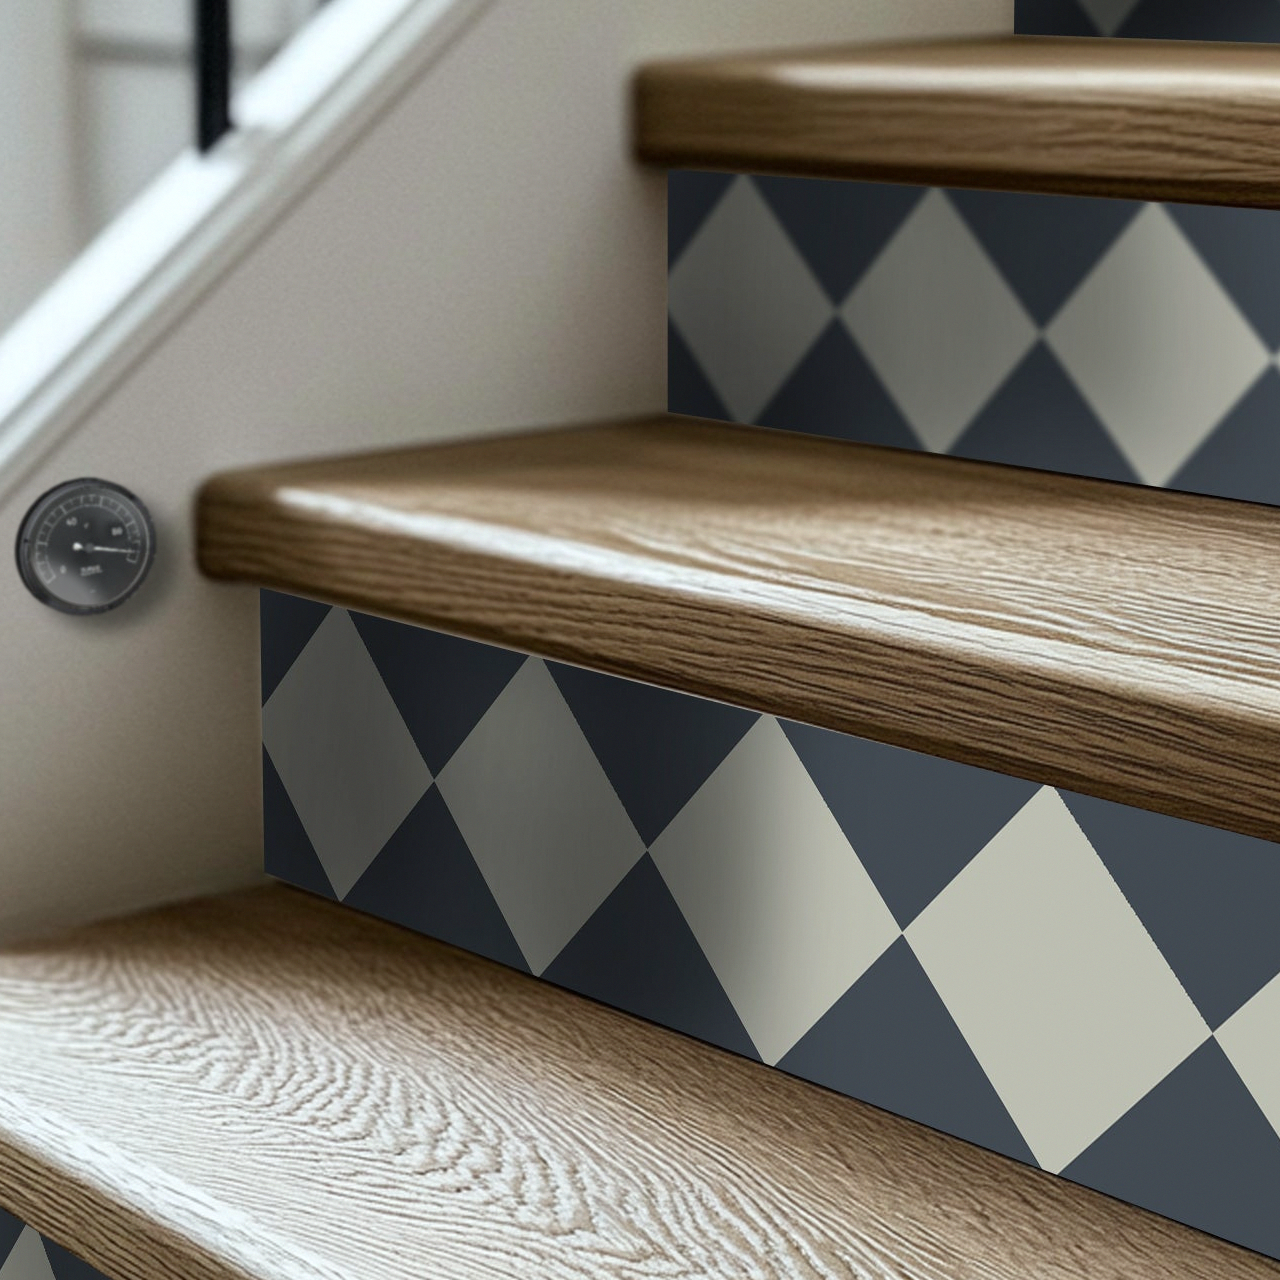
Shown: value=95 unit=V
